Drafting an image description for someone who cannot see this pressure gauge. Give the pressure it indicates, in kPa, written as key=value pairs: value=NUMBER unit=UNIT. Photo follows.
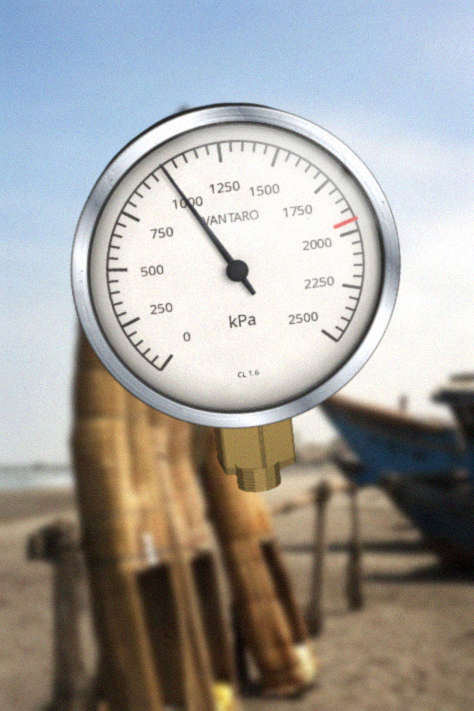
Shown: value=1000 unit=kPa
